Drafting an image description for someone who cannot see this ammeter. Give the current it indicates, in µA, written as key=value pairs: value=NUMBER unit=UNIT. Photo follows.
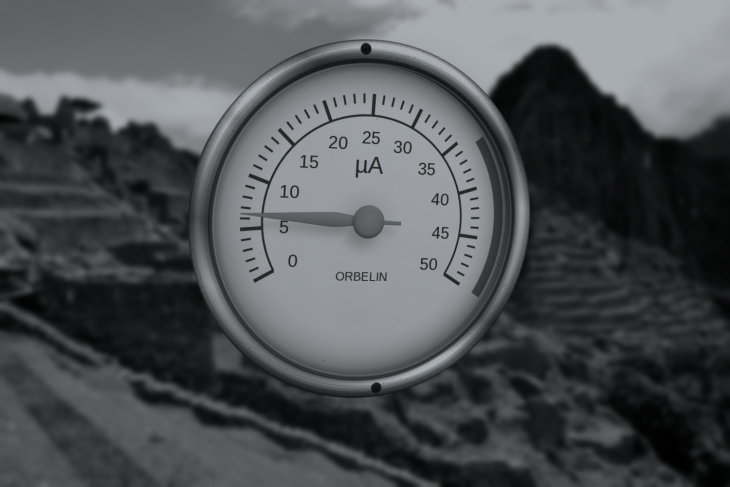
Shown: value=6.5 unit=µA
